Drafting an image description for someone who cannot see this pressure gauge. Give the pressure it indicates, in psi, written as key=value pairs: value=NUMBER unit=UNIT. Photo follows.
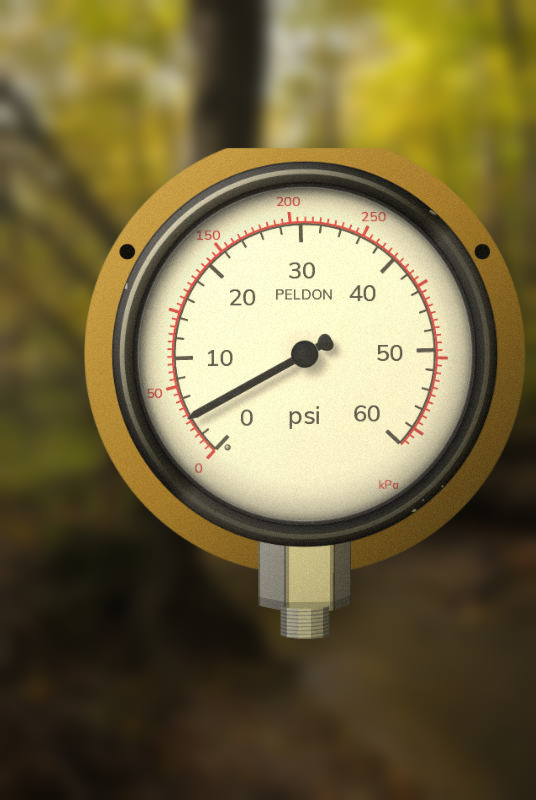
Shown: value=4 unit=psi
